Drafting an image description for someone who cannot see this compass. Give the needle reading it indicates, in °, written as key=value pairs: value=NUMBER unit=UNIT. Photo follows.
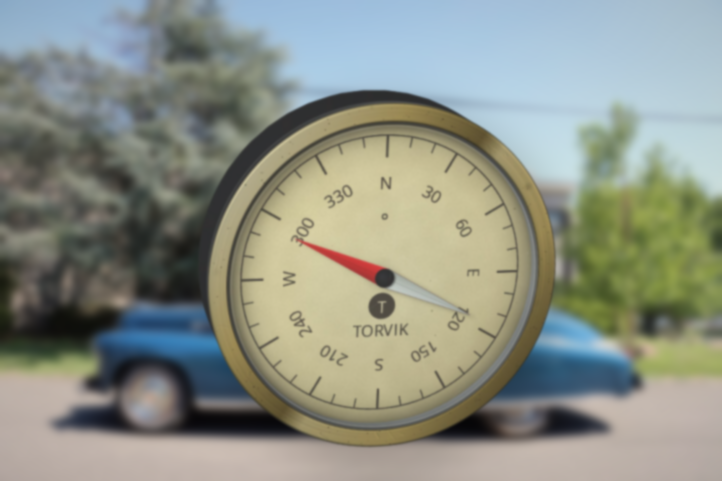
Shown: value=295 unit=°
